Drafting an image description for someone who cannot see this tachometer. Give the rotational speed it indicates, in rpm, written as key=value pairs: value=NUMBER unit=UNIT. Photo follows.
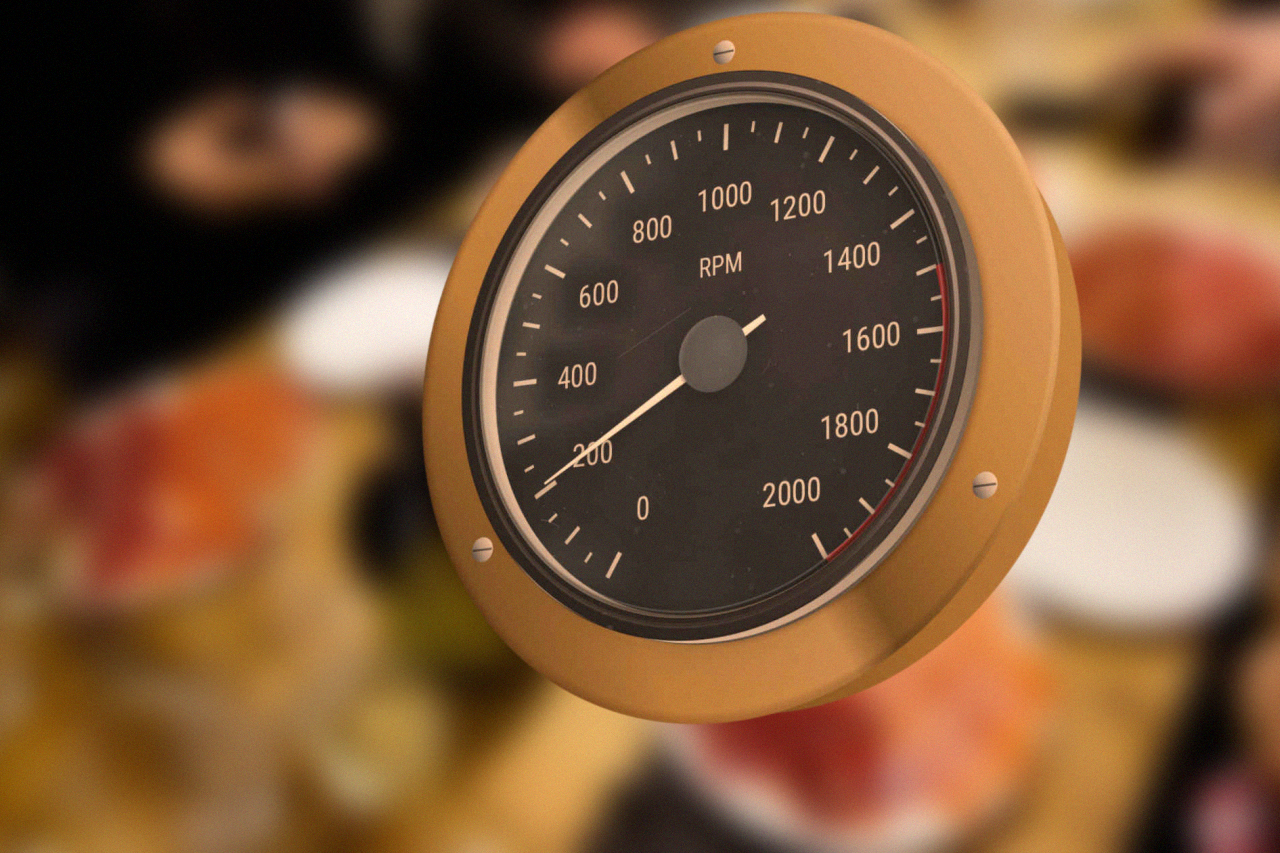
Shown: value=200 unit=rpm
